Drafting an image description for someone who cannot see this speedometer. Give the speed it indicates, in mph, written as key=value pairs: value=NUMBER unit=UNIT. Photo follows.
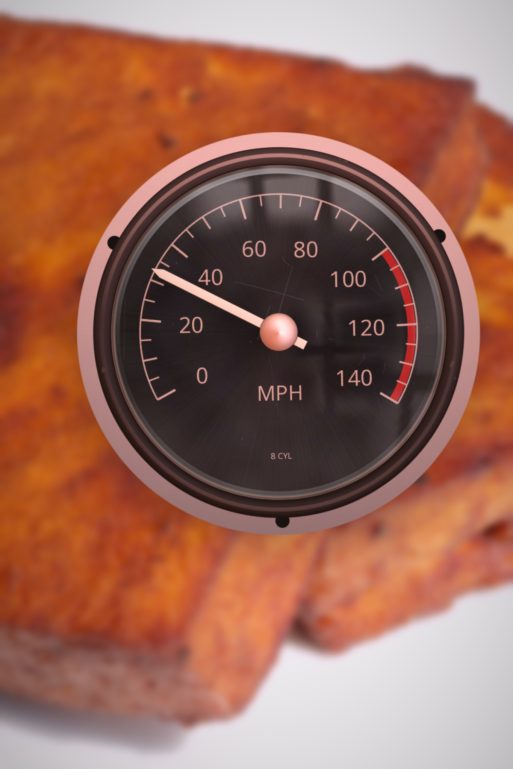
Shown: value=32.5 unit=mph
